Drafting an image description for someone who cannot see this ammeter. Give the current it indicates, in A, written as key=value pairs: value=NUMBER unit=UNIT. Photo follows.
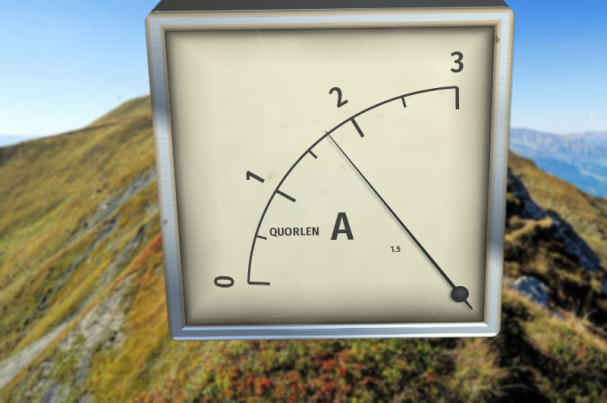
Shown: value=1.75 unit=A
